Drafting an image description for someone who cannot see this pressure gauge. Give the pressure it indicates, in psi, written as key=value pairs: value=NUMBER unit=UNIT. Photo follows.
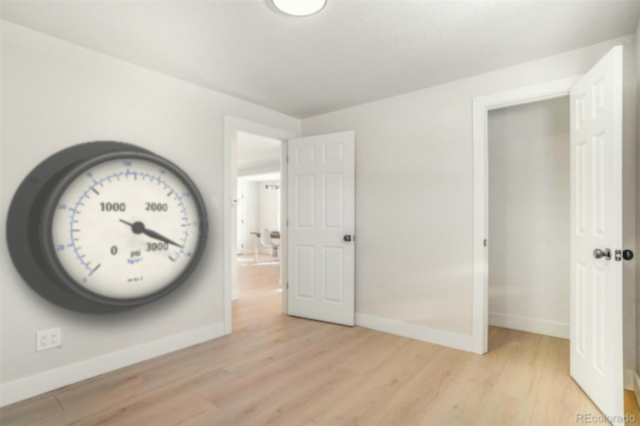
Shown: value=2800 unit=psi
